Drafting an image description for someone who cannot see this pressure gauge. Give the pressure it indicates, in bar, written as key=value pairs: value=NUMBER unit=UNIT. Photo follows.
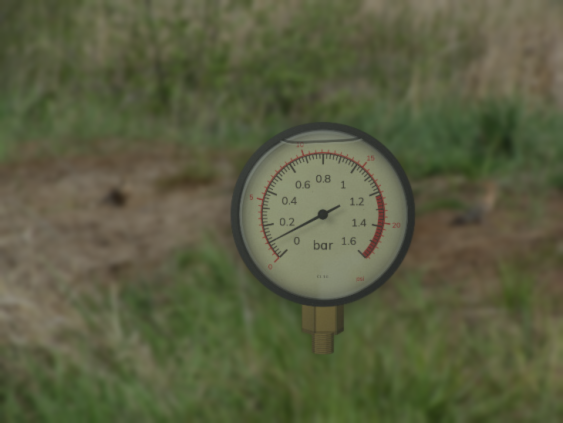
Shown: value=0.1 unit=bar
